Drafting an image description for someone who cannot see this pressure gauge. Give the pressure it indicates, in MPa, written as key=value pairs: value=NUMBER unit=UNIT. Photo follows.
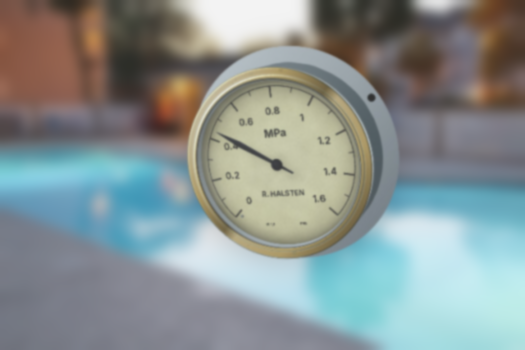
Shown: value=0.45 unit=MPa
